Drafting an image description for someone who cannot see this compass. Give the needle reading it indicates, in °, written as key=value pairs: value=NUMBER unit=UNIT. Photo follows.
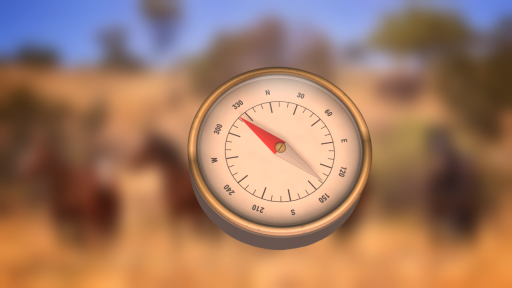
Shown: value=320 unit=°
